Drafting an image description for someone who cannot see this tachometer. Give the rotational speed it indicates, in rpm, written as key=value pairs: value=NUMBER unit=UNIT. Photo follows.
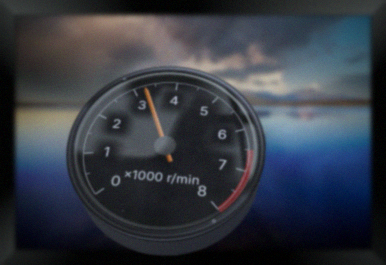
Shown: value=3250 unit=rpm
